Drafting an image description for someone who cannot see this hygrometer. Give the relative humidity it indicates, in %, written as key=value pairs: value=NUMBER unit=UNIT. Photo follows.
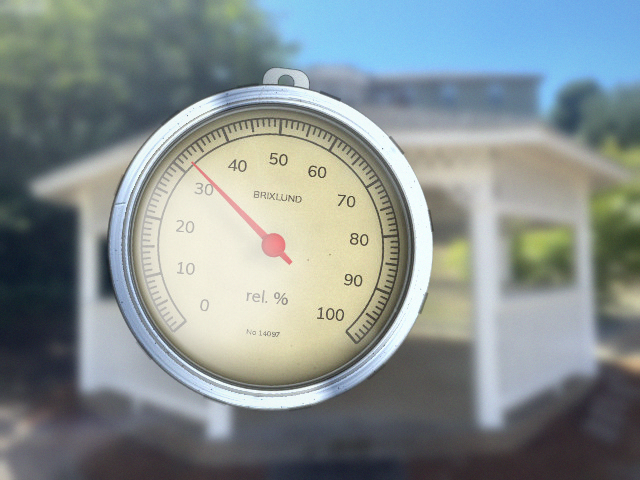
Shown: value=32 unit=%
